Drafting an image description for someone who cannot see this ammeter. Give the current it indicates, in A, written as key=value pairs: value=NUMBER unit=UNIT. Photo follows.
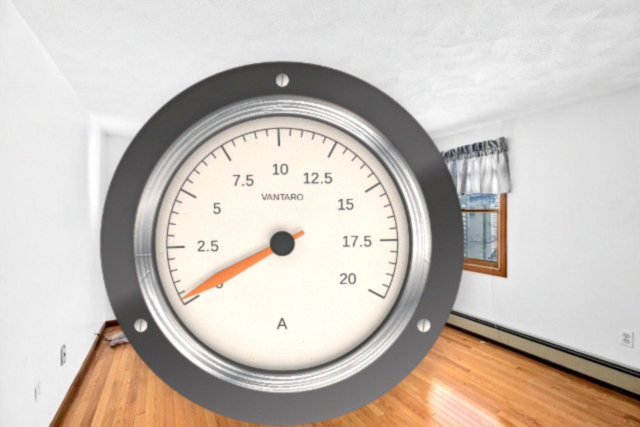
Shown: value=0.25 unit=A
